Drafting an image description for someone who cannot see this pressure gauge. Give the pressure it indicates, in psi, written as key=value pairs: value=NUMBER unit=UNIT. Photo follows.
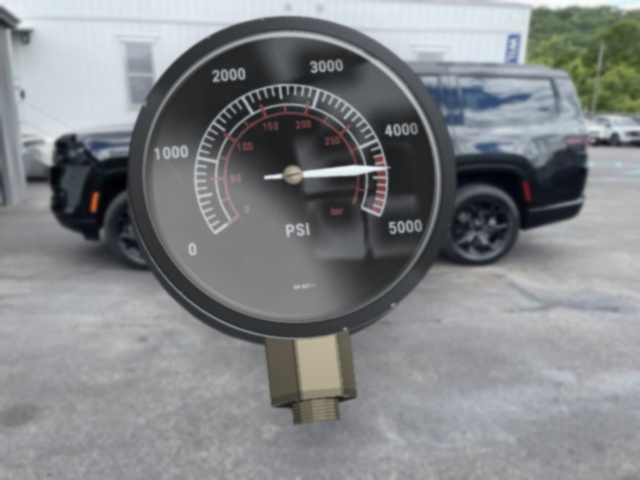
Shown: value=4400 unit=psi
